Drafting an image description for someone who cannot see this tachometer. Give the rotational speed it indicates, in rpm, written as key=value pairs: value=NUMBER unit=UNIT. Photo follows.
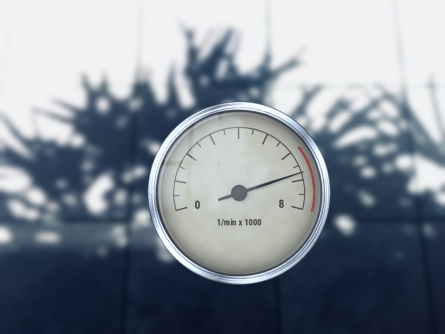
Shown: value=6750 unit=rpm
